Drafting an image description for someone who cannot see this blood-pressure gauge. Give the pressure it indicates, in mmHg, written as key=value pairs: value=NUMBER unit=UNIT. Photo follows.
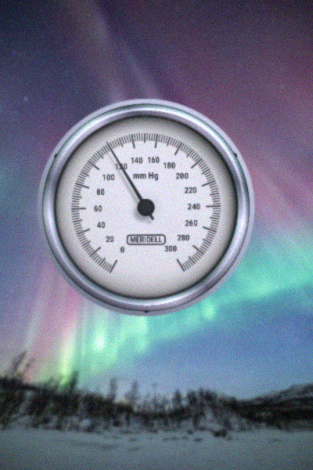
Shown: value=120 unit=mmHg
